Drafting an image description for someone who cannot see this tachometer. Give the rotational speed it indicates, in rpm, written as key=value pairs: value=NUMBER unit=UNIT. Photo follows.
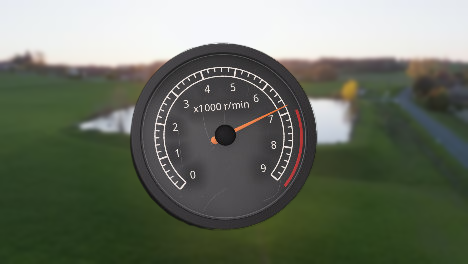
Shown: value=6800 unit=rpm
